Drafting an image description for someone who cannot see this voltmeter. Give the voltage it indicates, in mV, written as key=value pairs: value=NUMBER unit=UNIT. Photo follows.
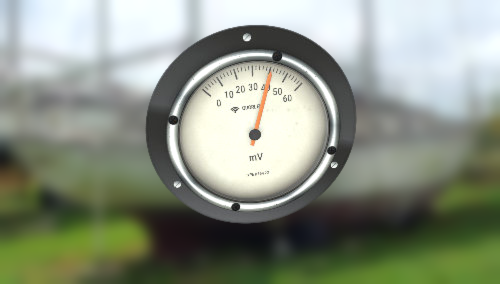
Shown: value=40 unit=mV
